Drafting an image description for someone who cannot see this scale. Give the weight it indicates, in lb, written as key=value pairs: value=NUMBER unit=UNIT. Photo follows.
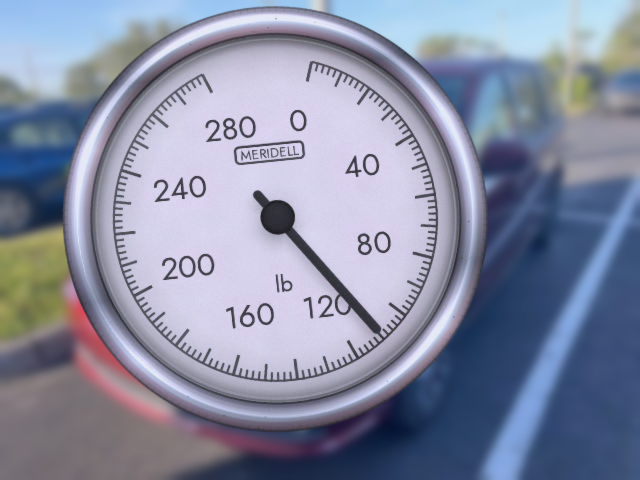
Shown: value=110 unit=lb
